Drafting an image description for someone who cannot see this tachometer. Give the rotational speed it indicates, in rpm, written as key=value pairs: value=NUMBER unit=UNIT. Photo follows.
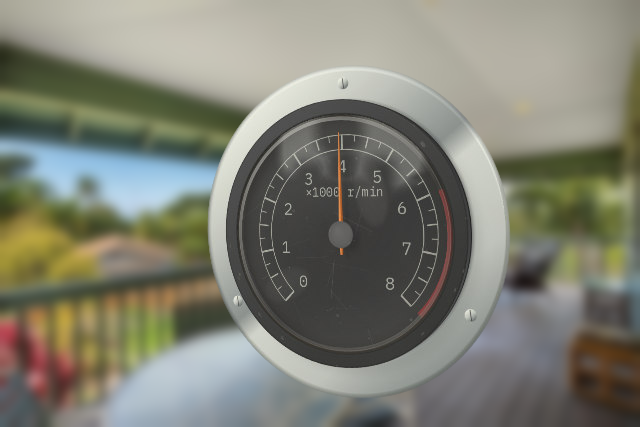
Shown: value=4000 unit=rpm
